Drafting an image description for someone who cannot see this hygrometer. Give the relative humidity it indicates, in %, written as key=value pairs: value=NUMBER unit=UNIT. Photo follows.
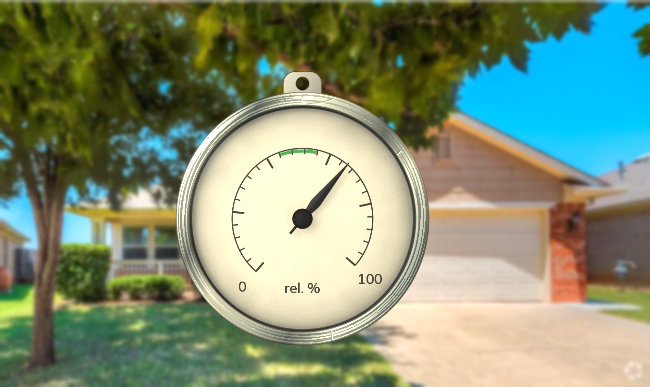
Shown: value=66 unit=%
